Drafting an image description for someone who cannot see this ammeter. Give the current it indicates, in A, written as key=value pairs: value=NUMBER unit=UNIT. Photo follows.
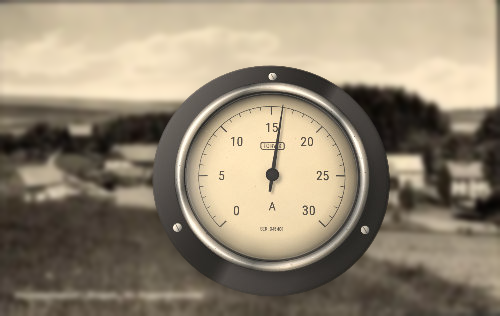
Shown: value=16 unit=A
